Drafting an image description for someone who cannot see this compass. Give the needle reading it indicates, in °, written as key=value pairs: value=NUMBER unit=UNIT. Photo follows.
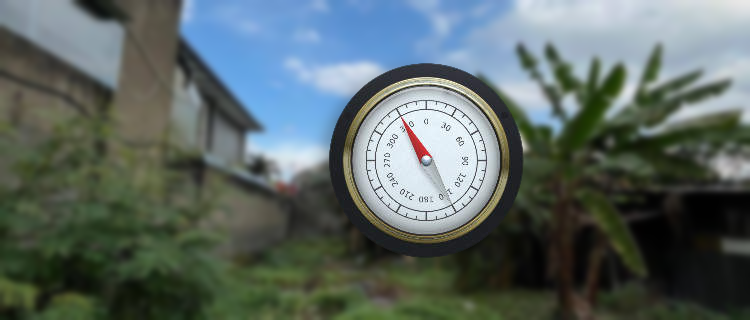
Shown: value=330 unit=°
